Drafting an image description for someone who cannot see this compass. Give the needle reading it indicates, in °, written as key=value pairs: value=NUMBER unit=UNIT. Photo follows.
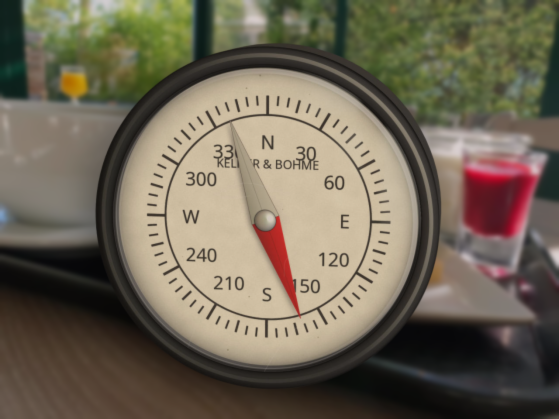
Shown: value=160 unit=°
